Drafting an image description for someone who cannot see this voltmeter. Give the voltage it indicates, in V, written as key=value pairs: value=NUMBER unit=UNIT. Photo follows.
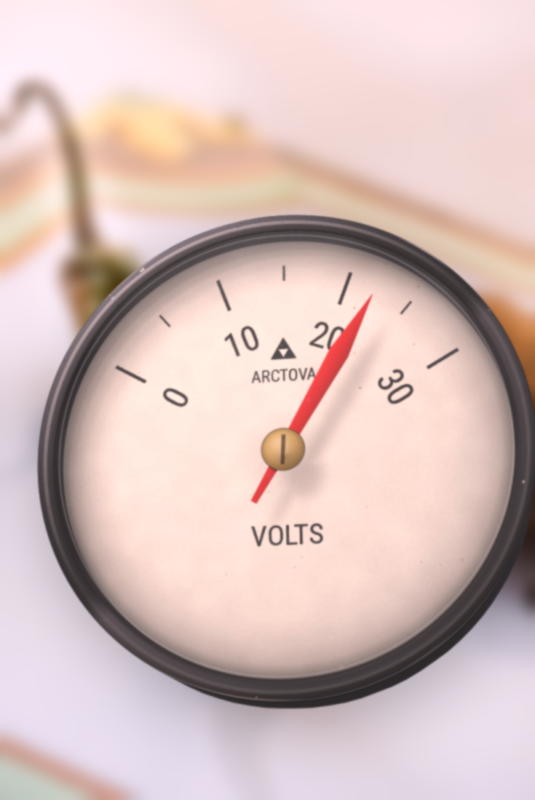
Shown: value=22.5 unit=V
